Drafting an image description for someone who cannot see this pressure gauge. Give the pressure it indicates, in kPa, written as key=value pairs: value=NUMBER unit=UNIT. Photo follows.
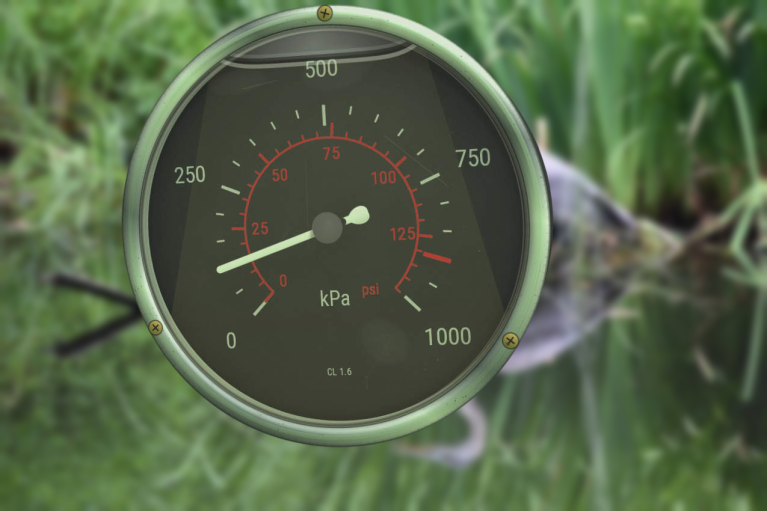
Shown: value=100 unit=kPa
